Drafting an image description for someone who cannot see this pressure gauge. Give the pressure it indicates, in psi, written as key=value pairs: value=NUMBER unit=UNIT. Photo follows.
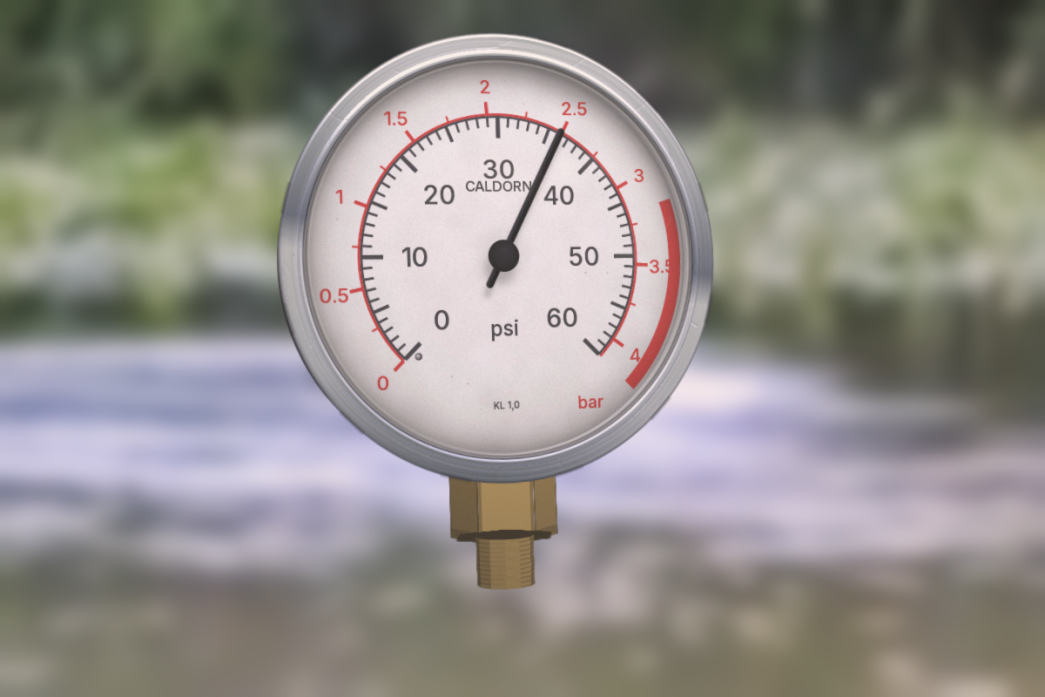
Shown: value=36 unit=psi
